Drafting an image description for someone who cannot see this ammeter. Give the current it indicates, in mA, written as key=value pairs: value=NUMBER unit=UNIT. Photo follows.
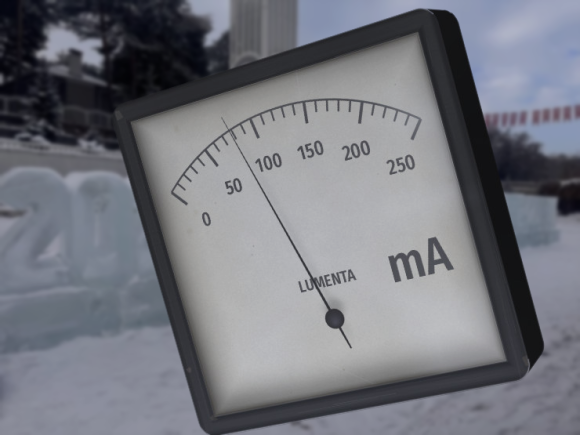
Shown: value=80 unit=mA
